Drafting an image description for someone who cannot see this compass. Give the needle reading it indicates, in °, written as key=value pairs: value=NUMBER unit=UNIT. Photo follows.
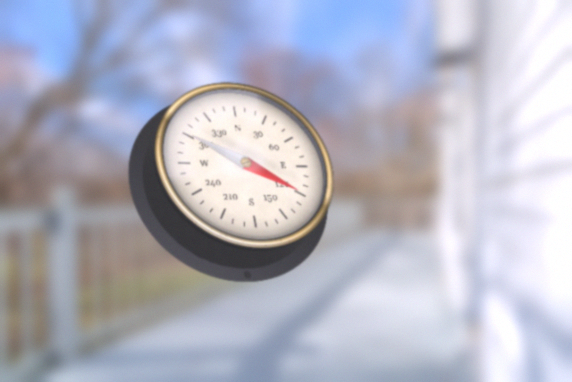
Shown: value=120 unit=°
